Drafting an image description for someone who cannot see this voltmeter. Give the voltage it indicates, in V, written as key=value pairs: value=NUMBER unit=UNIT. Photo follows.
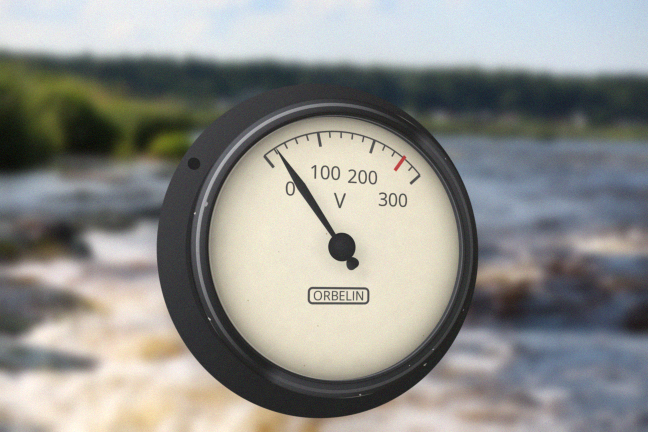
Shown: value=20 unit=V
